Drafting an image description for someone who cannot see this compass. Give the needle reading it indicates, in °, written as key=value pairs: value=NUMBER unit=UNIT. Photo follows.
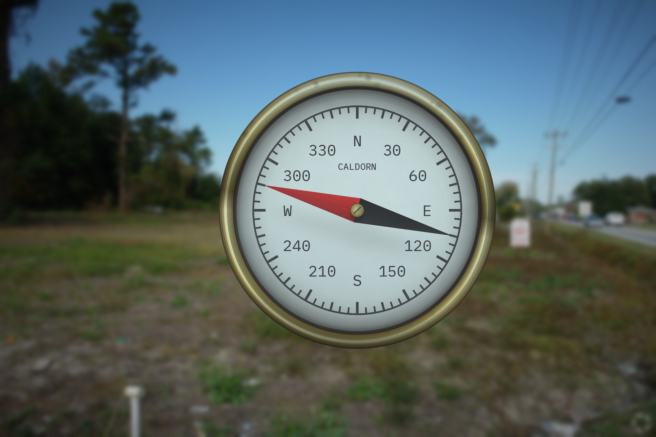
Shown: value=285 unit=°
